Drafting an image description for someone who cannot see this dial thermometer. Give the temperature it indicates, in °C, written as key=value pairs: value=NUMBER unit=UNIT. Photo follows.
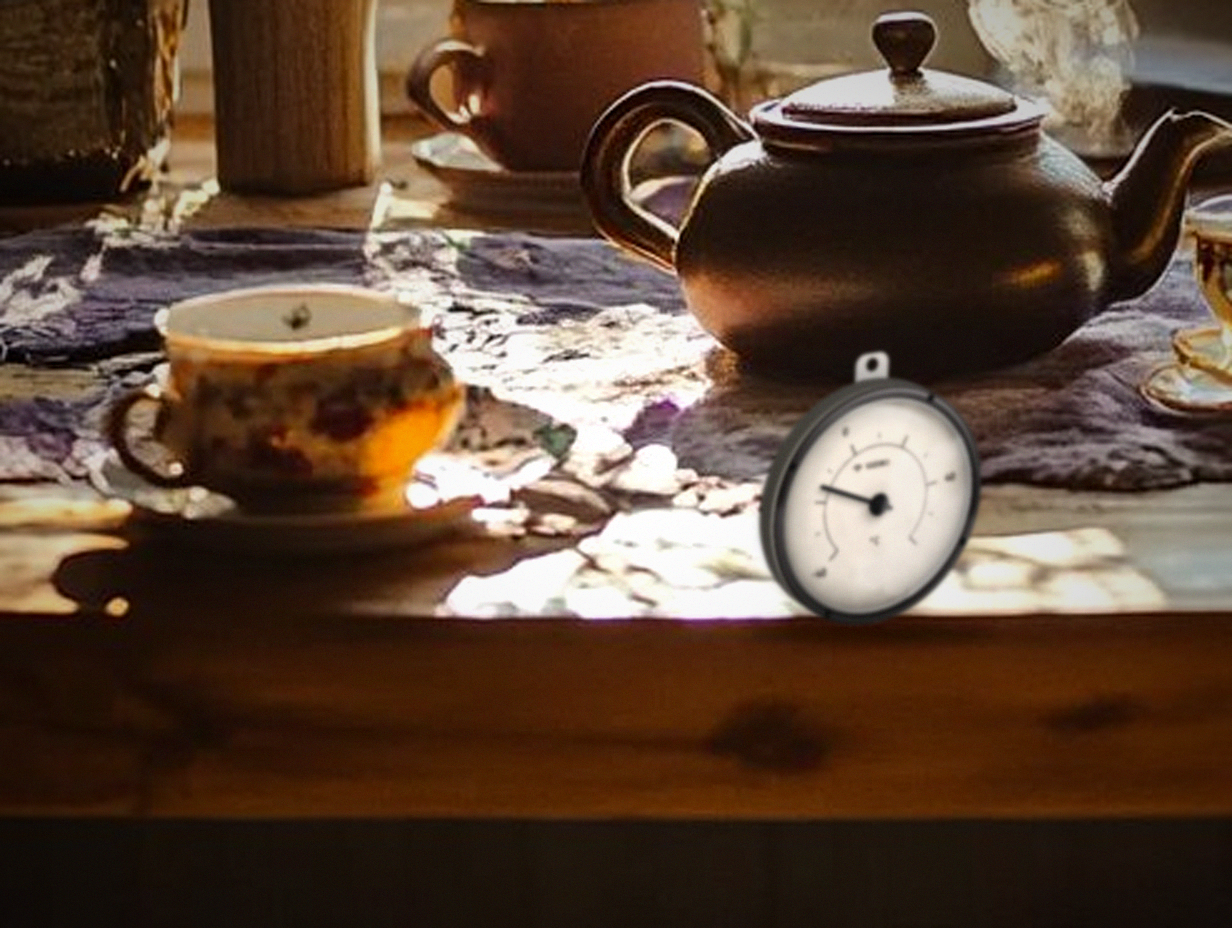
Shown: value=-15 unit=°C
